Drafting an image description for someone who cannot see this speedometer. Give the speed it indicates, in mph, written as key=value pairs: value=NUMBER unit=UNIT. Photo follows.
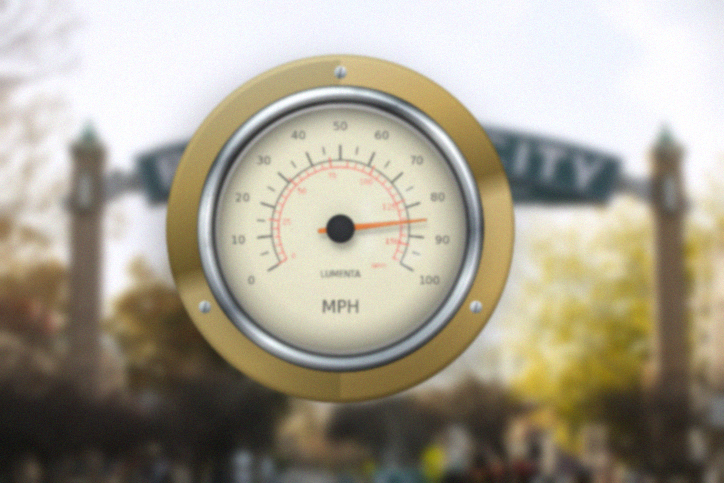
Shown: value=85 unit=mph
